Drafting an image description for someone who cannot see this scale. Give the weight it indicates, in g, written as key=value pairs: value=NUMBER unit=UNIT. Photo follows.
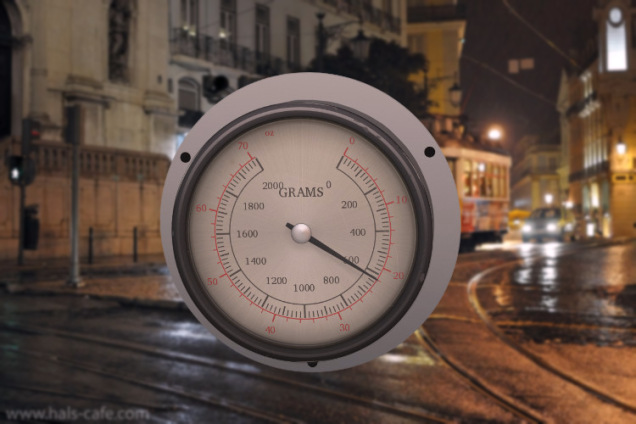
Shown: value=620 unit=g
